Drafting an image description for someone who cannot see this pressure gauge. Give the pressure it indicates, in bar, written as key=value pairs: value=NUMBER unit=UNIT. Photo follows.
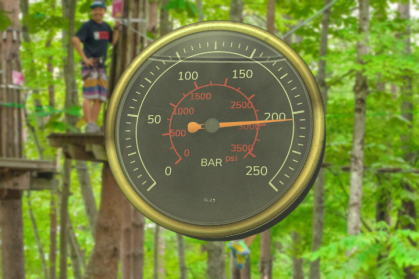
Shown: value=205 unit=bar
